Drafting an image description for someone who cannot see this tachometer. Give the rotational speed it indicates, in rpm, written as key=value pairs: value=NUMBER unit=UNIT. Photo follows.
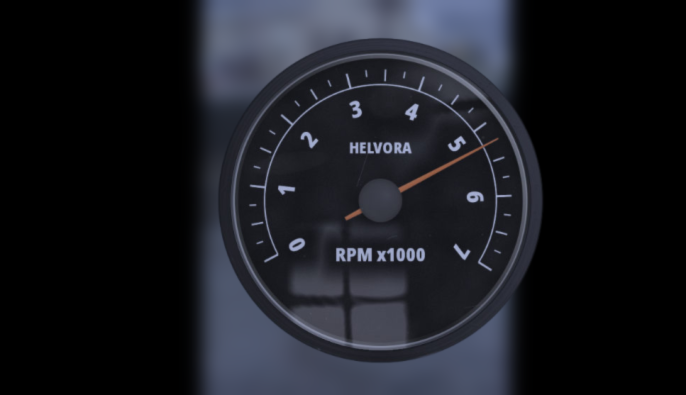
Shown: value=5250 unit=rpm
